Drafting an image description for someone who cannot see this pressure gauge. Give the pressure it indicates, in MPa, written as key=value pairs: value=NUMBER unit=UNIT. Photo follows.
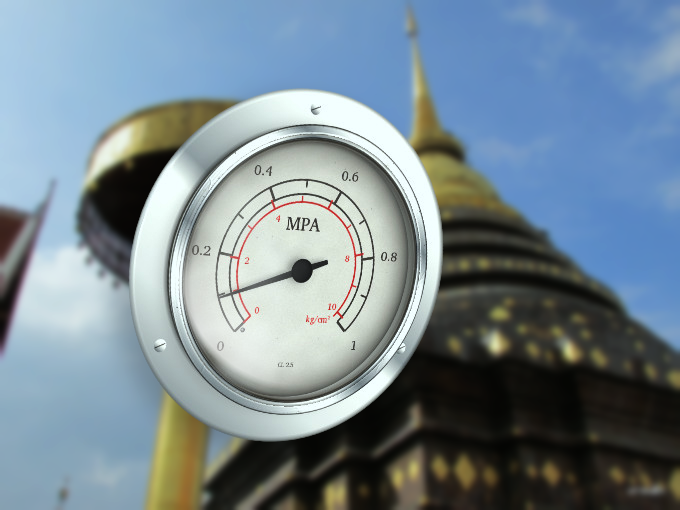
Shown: value=0.1 unit=MPa
